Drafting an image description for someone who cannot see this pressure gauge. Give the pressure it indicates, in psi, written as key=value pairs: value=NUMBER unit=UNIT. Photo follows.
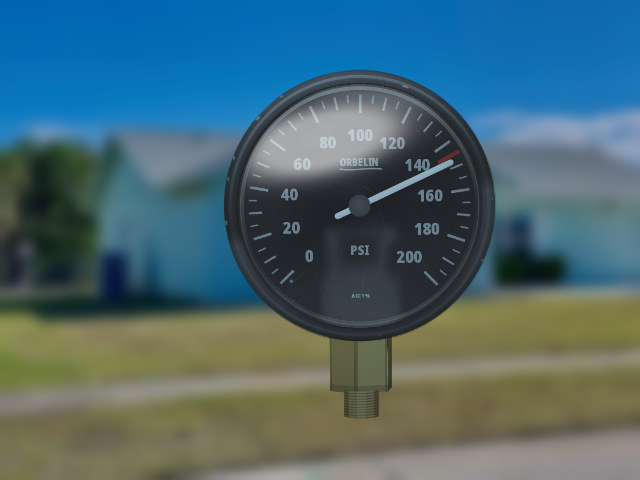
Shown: value=147.5 unit=psi
